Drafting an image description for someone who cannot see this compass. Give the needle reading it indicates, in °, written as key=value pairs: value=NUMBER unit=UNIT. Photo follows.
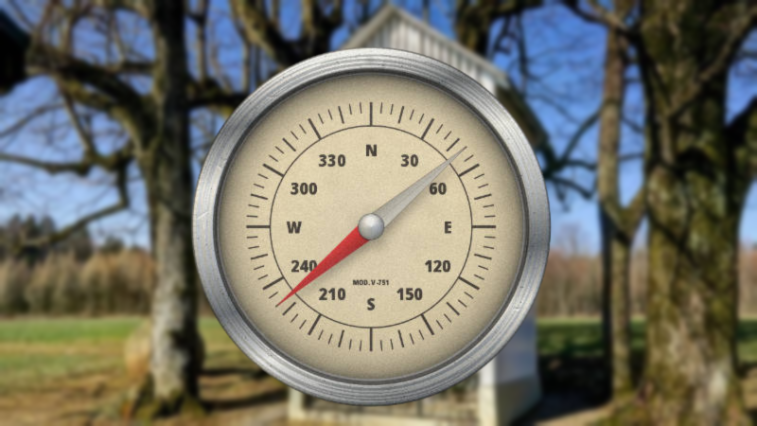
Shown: value=230 unit=°
